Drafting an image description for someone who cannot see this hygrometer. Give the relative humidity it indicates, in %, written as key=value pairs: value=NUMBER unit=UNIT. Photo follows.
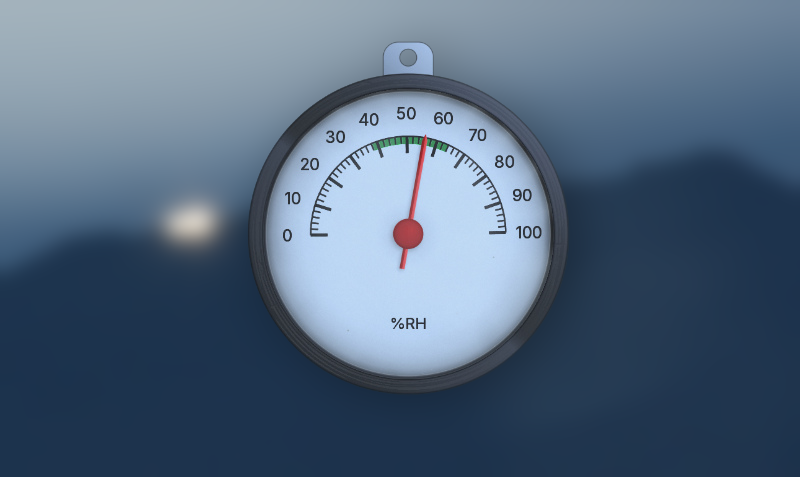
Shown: value=56 unit=%
